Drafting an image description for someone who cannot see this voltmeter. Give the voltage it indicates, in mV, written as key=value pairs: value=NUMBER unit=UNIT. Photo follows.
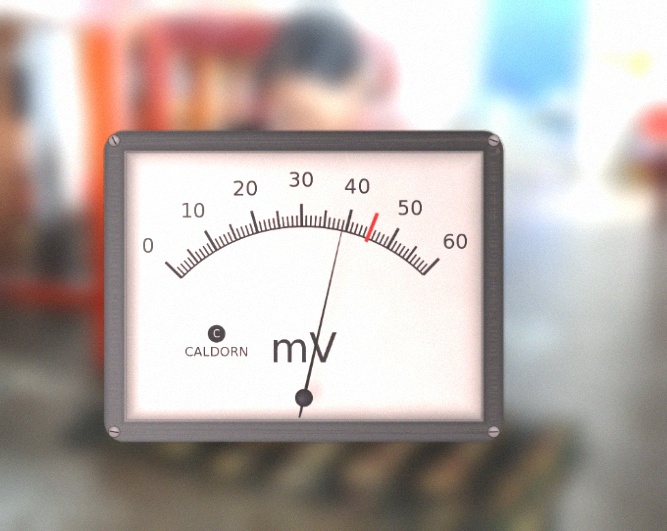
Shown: value=39 unit=mV
